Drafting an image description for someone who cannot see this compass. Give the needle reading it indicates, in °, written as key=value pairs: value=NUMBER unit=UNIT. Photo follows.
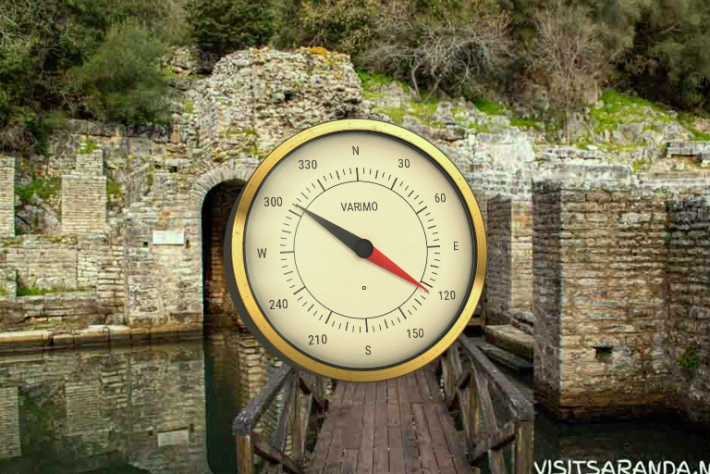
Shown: value=125 unit=°
